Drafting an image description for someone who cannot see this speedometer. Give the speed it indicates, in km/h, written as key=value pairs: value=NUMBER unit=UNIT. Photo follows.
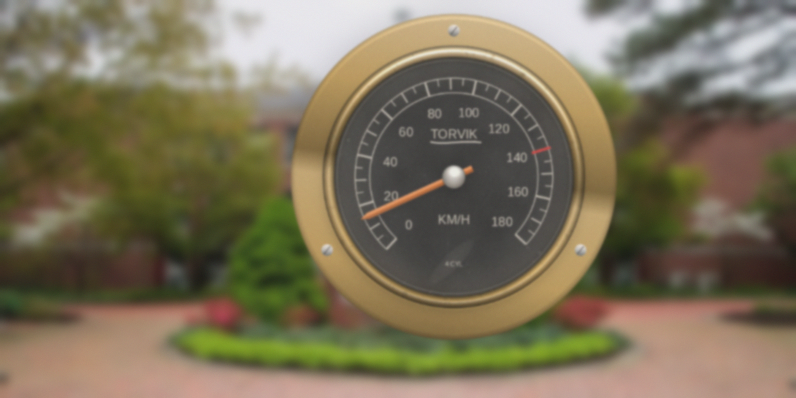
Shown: value=15 unit=km/h
